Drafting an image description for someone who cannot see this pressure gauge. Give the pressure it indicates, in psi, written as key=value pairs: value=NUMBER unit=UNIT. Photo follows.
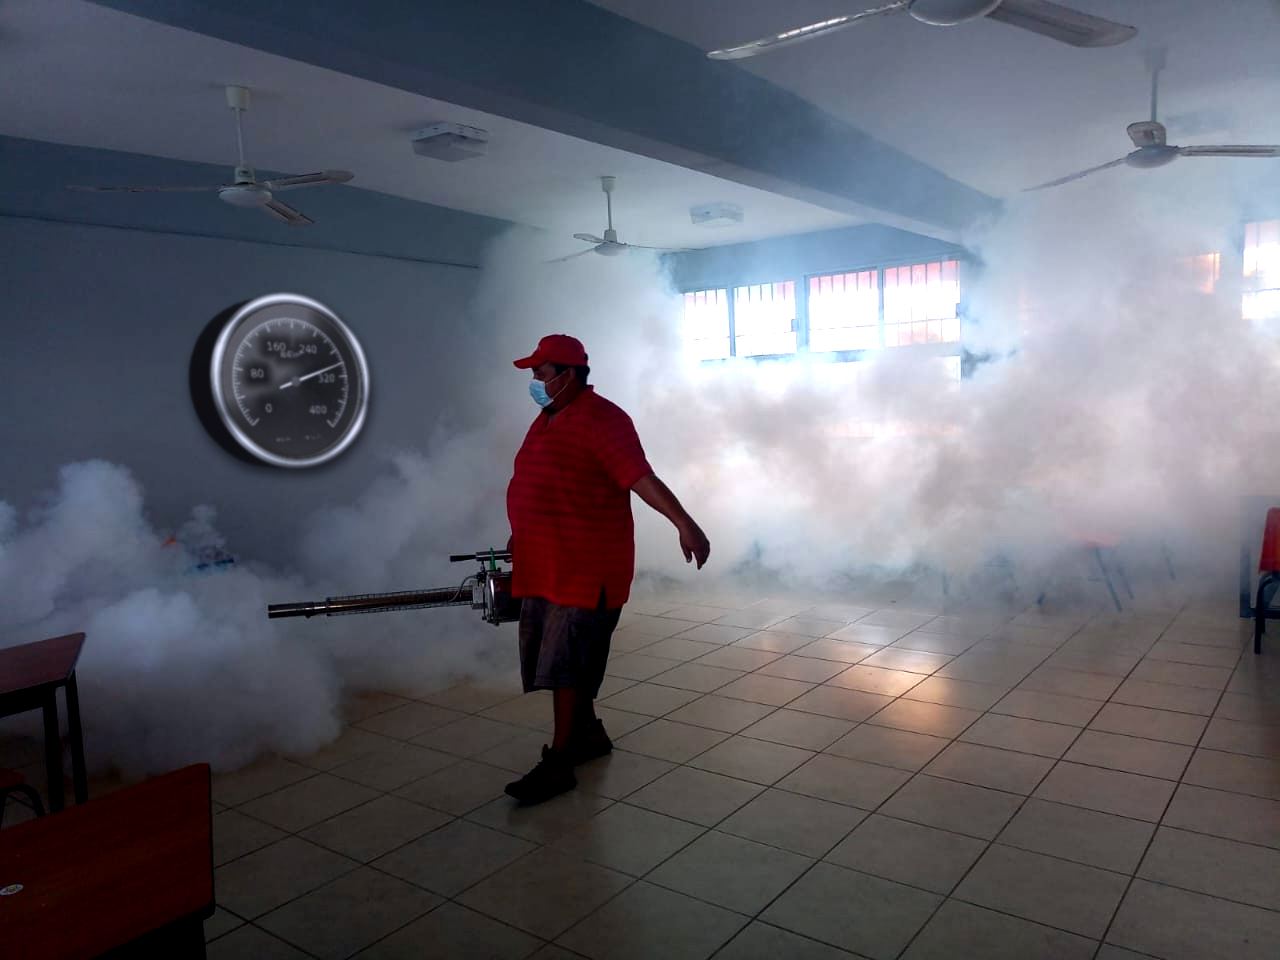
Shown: value=300 unit=psi
